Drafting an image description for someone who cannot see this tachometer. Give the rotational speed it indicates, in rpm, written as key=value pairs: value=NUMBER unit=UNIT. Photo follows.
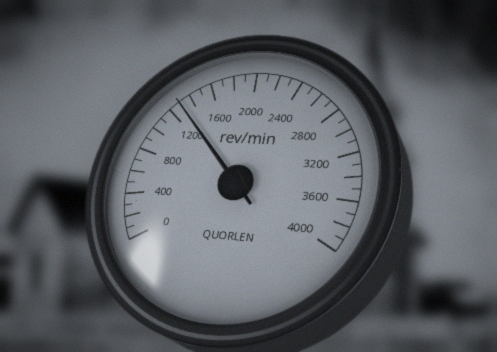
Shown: value=1300 unit=rpm
